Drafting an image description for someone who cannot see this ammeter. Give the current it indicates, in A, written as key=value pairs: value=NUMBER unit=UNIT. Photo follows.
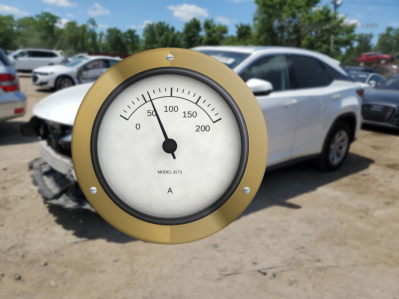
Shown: value=60 unit=A
